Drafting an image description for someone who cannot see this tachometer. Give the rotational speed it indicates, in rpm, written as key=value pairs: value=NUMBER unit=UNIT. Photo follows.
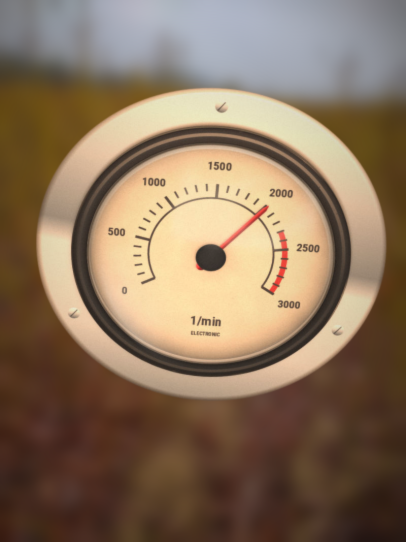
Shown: value=2000 unit=rpm
